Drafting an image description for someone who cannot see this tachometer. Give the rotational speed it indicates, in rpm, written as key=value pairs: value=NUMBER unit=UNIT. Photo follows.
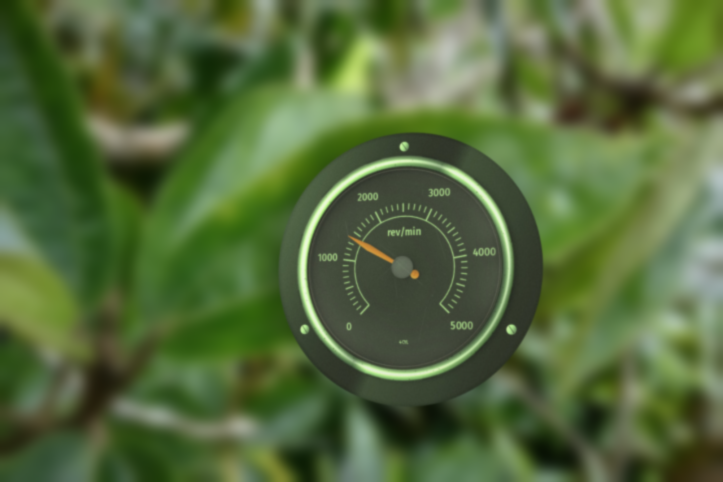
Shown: value=1400 unit=rpm
